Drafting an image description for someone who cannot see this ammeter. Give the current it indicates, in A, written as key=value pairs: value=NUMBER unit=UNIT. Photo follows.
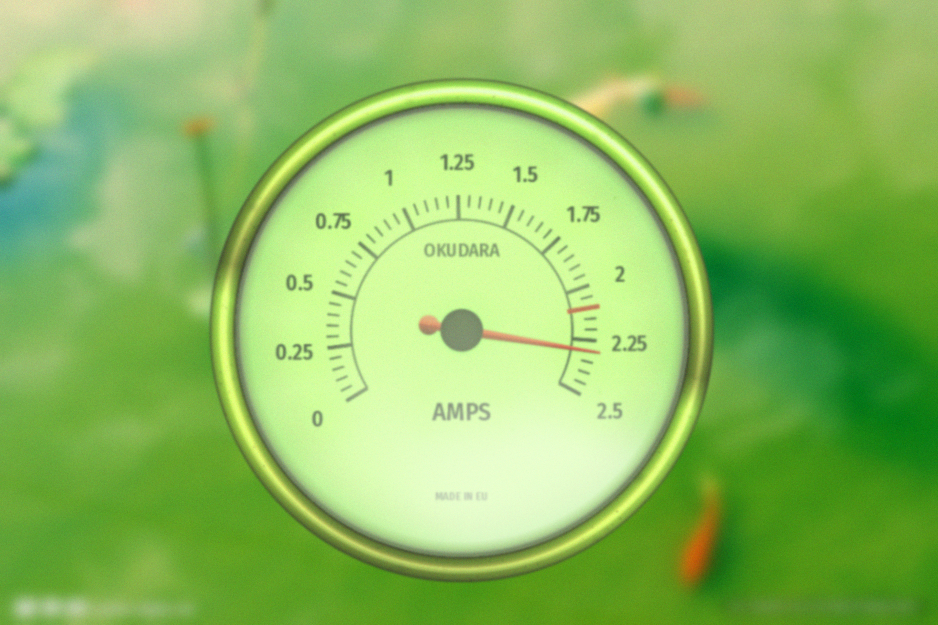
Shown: value=2.3 unit=A
